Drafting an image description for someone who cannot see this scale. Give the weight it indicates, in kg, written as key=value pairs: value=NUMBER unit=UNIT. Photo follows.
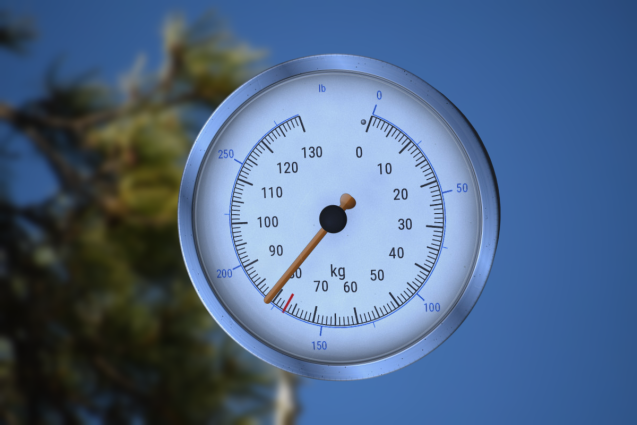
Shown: value=81 unit=kg
